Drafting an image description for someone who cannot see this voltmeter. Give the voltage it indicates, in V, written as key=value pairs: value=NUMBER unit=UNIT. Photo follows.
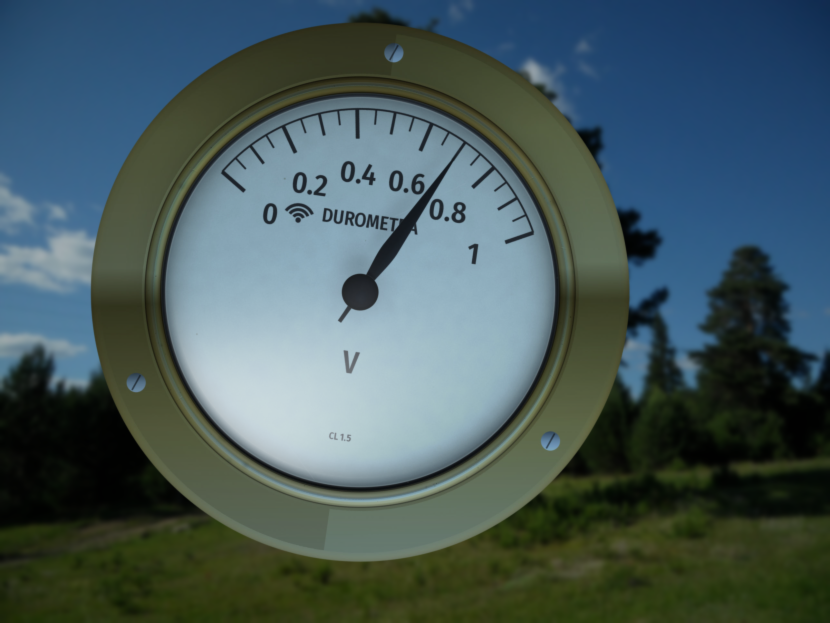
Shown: value=0.7 unit=V
